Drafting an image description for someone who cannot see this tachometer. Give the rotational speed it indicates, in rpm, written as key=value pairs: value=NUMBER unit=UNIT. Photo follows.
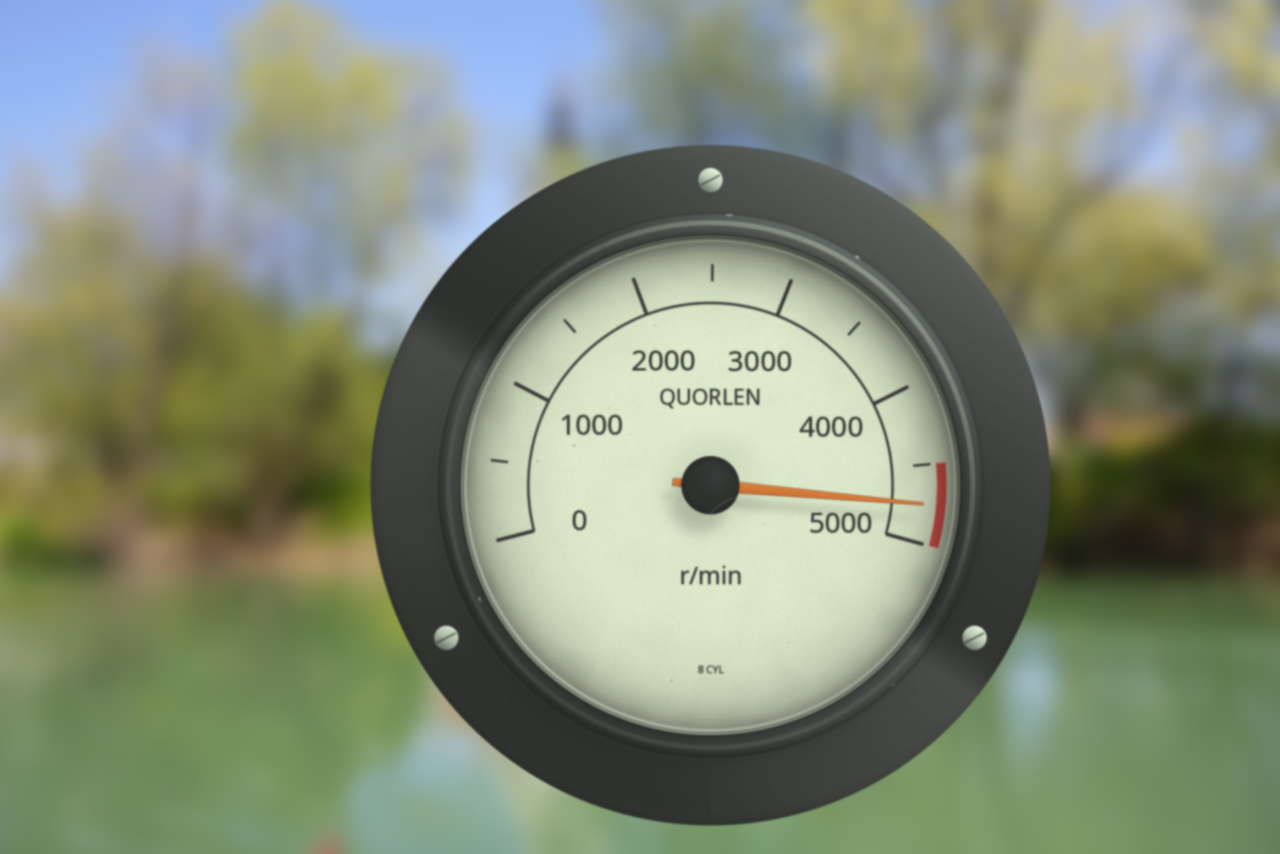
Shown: value=4750 unit=rpm
